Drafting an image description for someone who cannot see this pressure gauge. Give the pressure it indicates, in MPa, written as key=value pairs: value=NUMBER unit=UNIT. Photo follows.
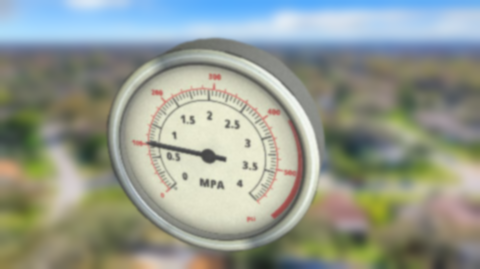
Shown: value=0.75 unit=MPa
